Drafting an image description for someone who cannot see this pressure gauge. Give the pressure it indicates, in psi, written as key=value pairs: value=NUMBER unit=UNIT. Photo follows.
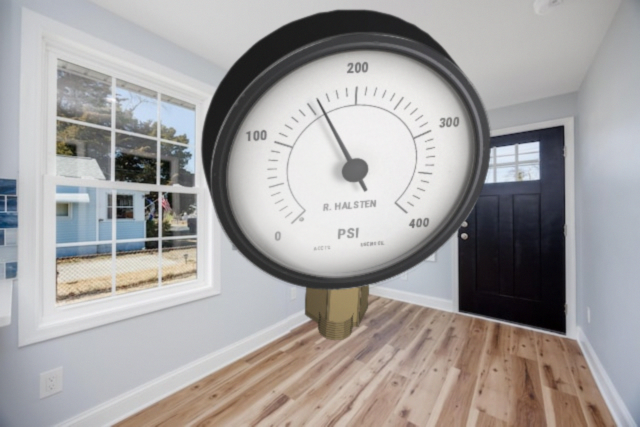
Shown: value=160 unit=psi
